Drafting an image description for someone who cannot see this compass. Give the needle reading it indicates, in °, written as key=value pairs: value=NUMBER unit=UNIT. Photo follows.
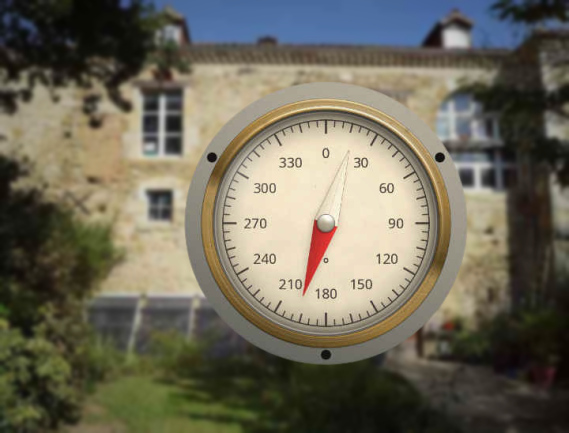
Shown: value=197.5 unit=°
